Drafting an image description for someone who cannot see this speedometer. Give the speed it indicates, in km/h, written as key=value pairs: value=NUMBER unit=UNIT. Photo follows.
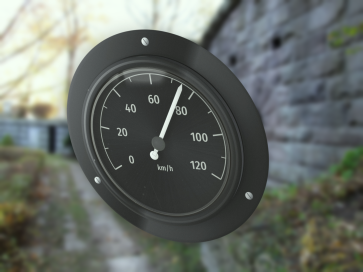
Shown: value=75 unit=km/h
